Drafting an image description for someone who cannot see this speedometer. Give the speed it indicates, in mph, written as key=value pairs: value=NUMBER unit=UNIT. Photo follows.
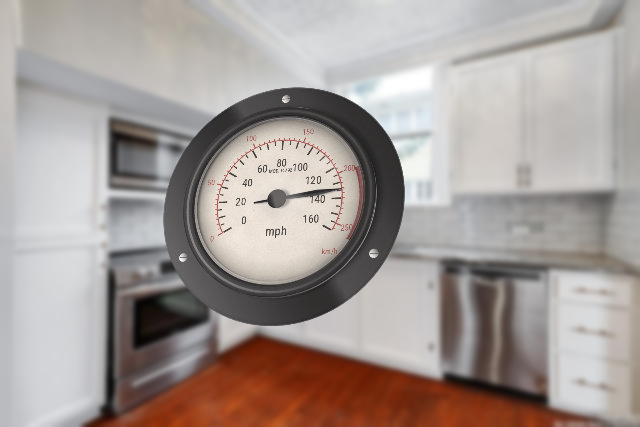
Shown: value=135 unit=mph
